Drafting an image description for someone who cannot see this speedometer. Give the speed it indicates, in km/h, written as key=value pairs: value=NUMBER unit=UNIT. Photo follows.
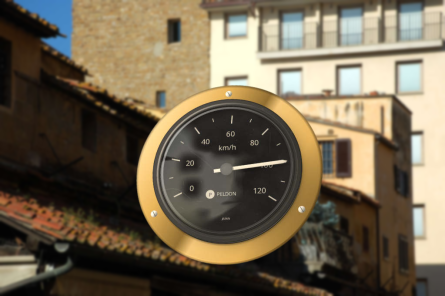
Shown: value=100 unit=km/h
